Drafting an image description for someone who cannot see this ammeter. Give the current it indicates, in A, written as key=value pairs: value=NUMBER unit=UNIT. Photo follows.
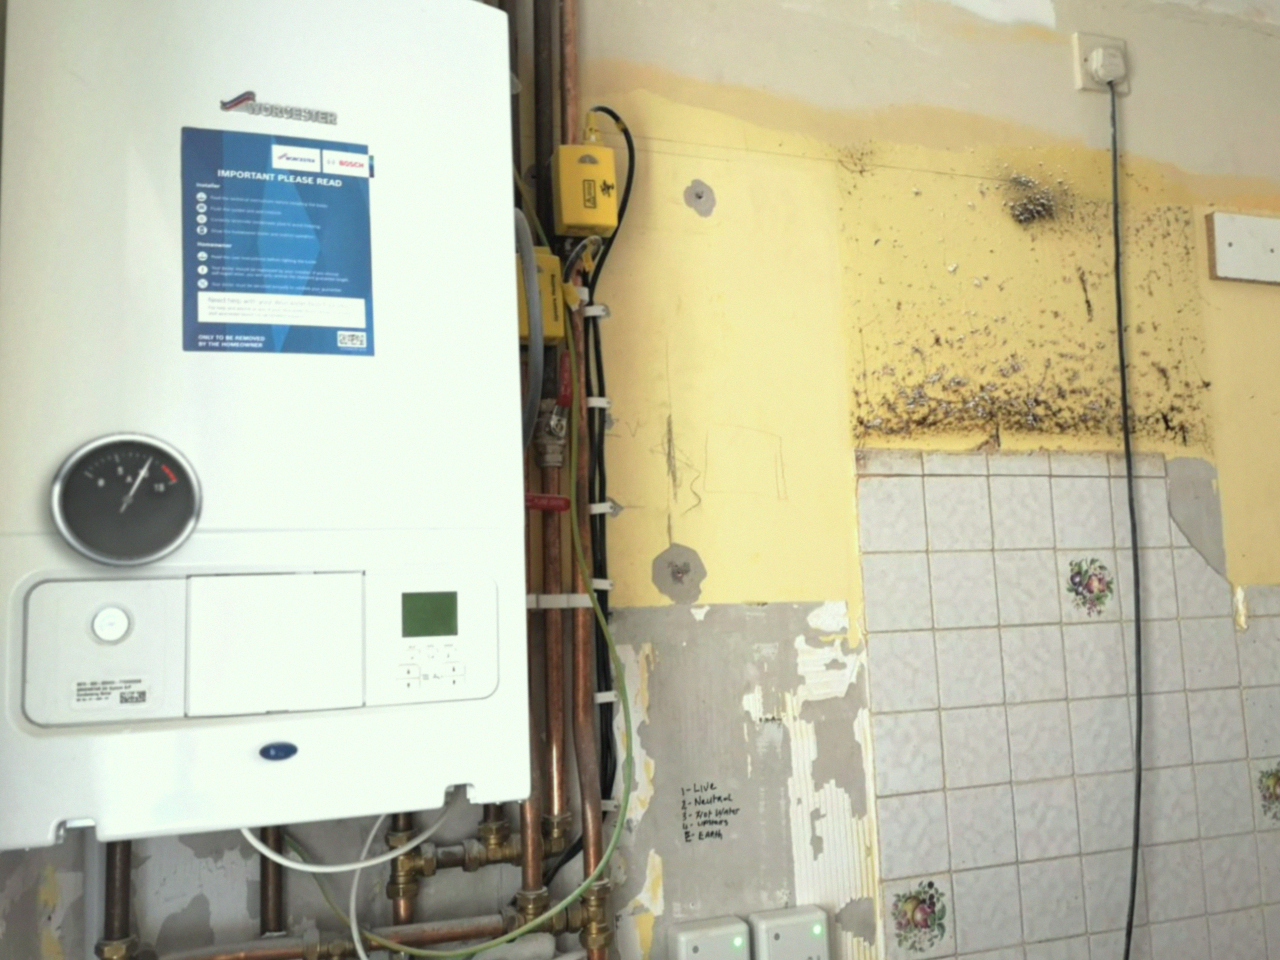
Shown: value=10 unit=A
